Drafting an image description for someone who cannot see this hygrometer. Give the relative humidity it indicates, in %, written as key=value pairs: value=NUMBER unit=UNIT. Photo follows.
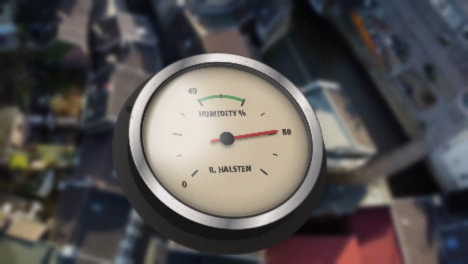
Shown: value=80 unit=%
